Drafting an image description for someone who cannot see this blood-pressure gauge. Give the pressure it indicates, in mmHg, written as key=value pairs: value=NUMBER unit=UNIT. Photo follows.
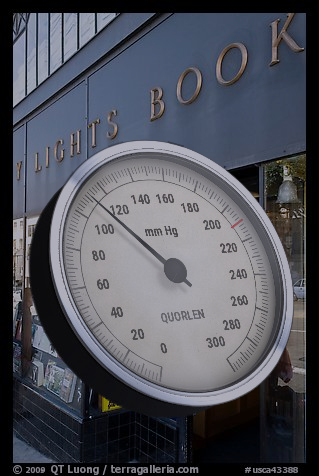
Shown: value=110 unit=mmHg
